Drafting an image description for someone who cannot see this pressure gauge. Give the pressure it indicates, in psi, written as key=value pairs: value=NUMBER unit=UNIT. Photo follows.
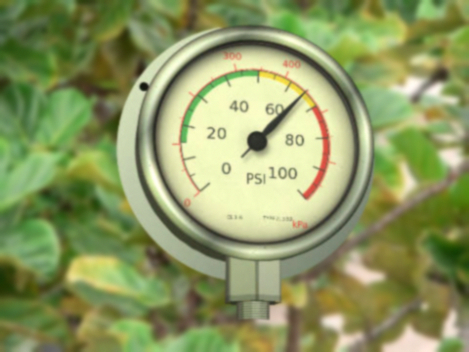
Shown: value=65 unit=psi
